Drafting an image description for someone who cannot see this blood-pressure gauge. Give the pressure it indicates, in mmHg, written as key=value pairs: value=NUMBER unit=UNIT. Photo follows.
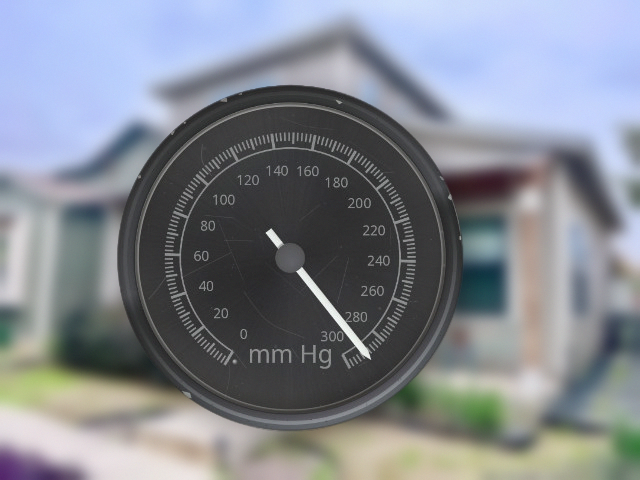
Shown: value=290 unit=mmHg
